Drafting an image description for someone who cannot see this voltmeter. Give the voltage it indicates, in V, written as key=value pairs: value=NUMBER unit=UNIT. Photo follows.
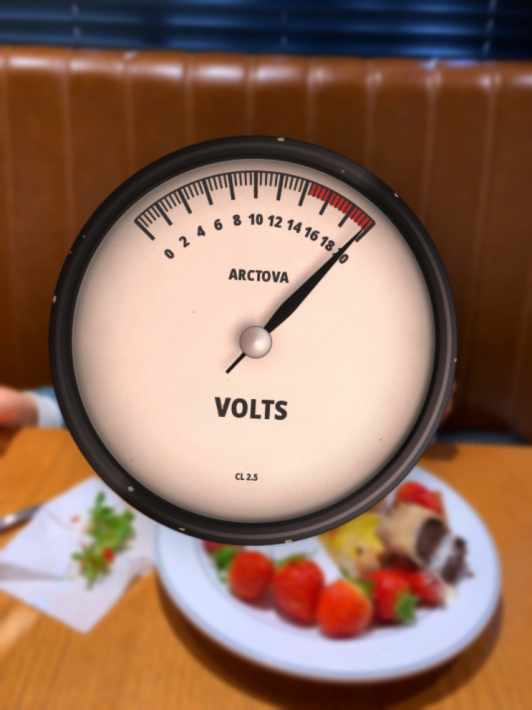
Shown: value=19.6 unit=V
